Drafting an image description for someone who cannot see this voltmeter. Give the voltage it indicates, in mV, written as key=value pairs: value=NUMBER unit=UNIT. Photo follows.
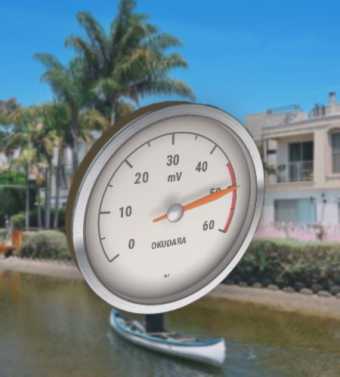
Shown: value=50 unit=mV
